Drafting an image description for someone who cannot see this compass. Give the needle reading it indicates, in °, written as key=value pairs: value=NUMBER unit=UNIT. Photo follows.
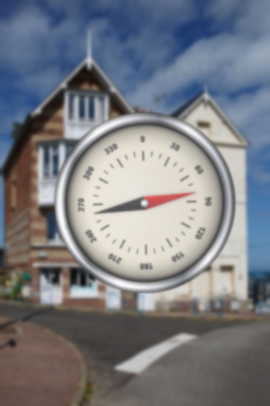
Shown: value=80 unit=°
